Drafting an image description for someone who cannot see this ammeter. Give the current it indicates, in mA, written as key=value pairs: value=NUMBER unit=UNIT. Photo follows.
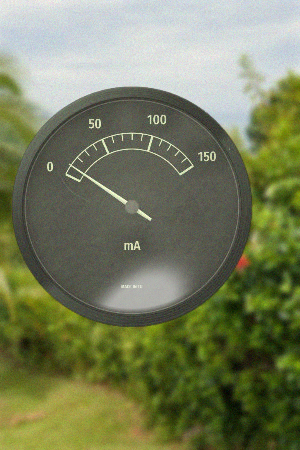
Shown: value=10 unit=mA
